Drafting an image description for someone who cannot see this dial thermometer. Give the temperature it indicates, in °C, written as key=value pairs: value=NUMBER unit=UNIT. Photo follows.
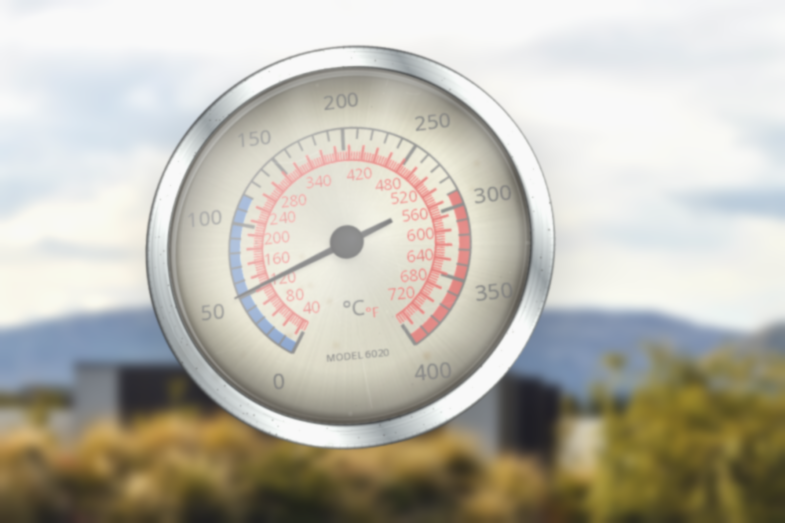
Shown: value=50 unit=°C
